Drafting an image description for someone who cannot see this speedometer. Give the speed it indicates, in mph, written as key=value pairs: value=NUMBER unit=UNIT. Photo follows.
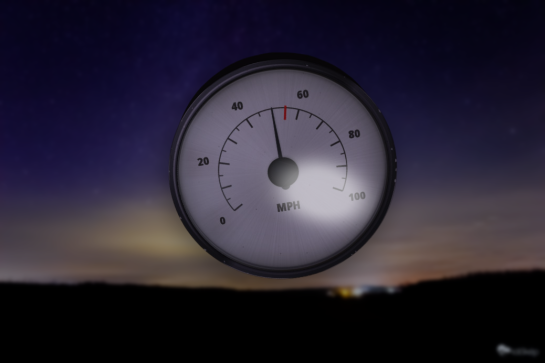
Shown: value=50 unit=mph
